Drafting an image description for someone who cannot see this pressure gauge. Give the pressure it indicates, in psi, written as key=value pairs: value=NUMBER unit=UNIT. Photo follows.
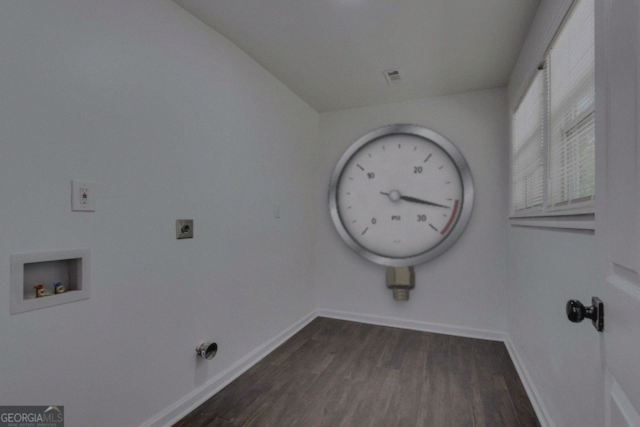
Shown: value=27 unit=psi
